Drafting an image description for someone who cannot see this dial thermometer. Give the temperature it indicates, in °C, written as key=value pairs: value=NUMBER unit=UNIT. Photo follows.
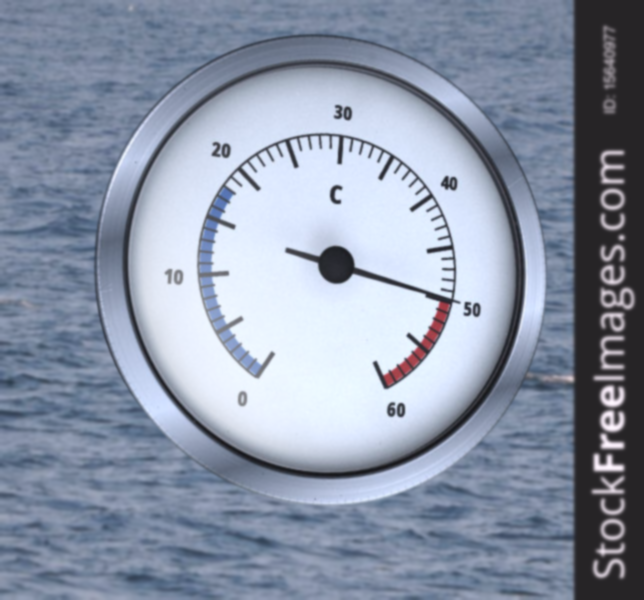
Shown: value=50 unit=°C
